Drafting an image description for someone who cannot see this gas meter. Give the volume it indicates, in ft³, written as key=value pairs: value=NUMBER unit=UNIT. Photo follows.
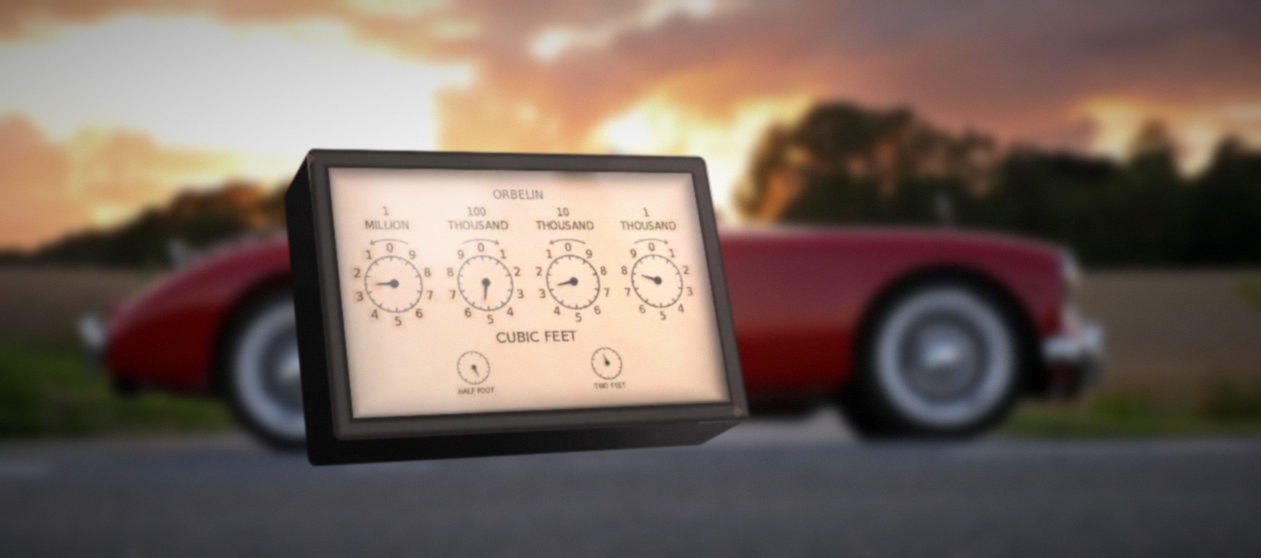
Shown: value=252800 unit=ft³
